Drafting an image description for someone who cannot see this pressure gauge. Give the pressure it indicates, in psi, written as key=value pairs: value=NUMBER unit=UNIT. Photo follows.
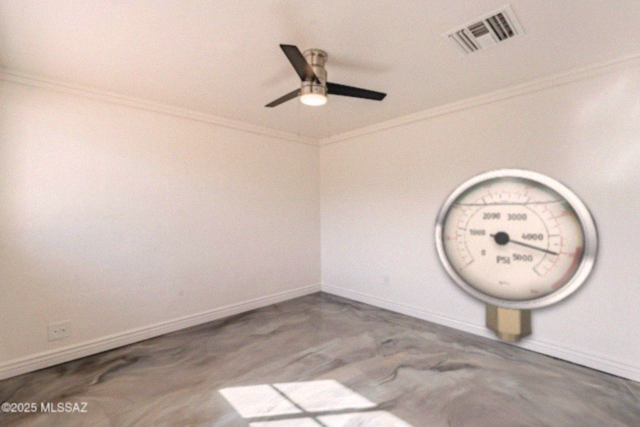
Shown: value=4400 unit=psi
